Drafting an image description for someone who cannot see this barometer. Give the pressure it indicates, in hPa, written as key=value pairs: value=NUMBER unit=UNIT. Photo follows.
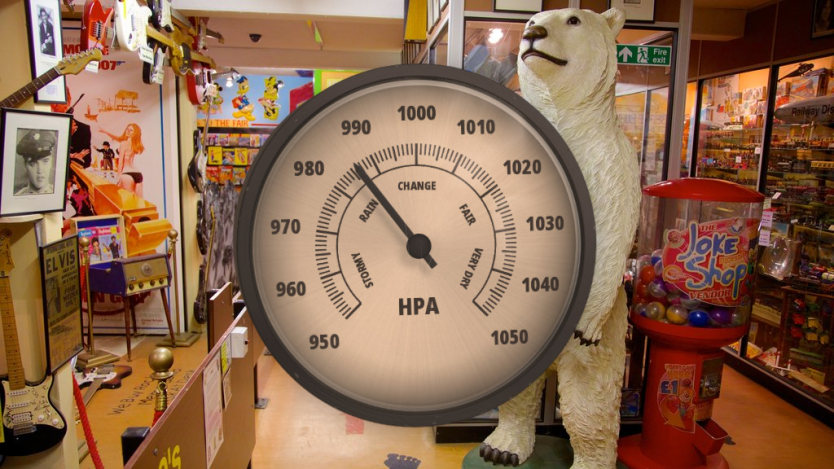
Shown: value=986 unit=hPa
